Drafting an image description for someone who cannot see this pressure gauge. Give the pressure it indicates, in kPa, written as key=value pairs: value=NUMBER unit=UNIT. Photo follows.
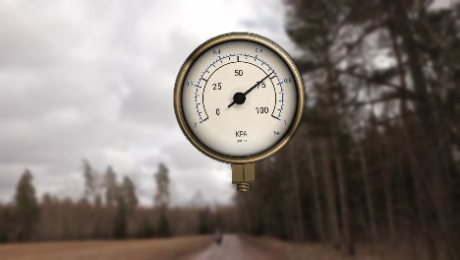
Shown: value=72.5 unit=kPa
